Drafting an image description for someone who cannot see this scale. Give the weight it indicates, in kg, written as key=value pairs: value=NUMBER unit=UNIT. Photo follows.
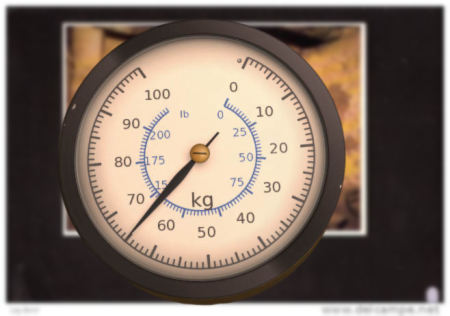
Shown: value=65 unit=kg
